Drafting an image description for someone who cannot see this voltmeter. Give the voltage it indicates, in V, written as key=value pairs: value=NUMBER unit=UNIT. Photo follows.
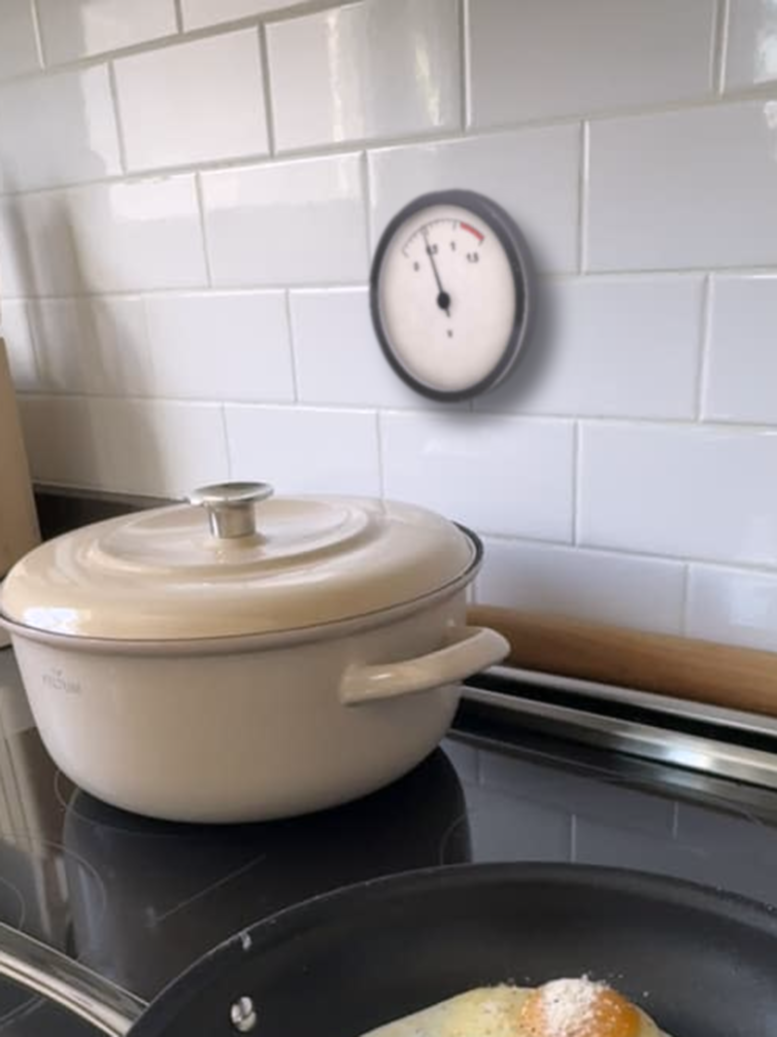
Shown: value=0.5 unit=V
